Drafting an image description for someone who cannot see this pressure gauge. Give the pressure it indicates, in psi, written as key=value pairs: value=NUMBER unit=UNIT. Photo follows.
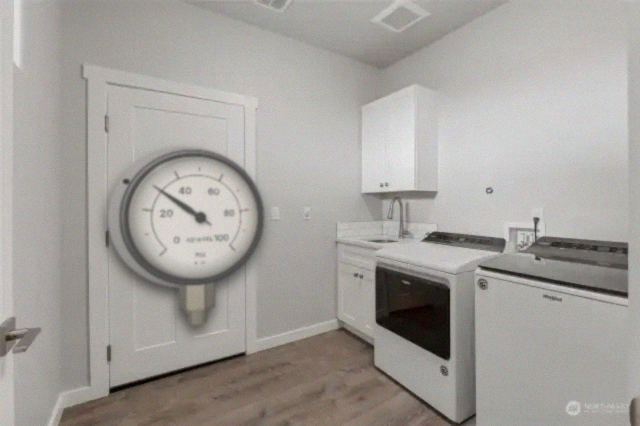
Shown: value=30 unit=psi
